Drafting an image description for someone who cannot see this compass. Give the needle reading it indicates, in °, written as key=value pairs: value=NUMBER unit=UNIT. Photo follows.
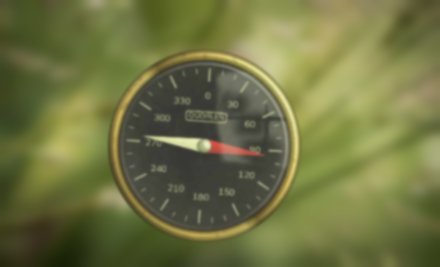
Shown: value=95 unit=°
